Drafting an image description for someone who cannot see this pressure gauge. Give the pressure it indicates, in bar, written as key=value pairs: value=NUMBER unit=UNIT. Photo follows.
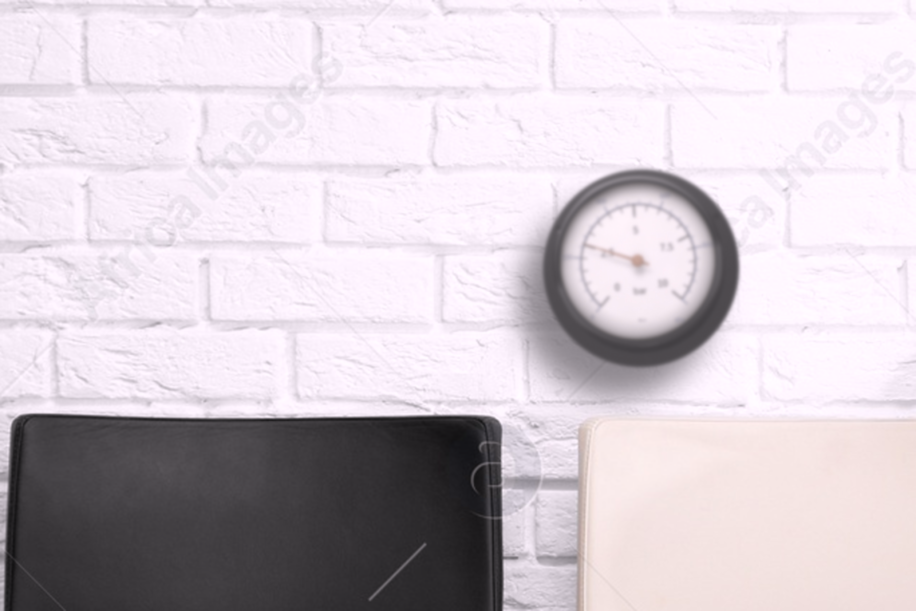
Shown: value=2.5 unit=bar
